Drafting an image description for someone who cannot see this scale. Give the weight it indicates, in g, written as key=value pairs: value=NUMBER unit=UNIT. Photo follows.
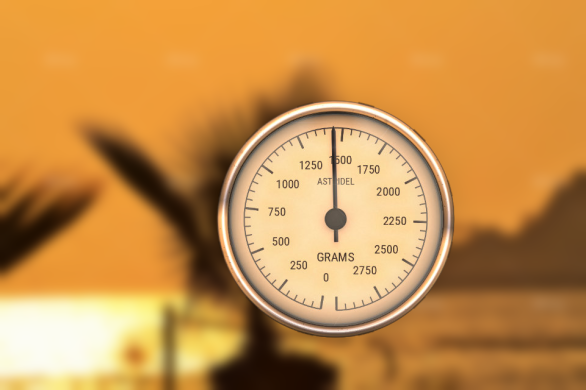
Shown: value=1450 unit=g
